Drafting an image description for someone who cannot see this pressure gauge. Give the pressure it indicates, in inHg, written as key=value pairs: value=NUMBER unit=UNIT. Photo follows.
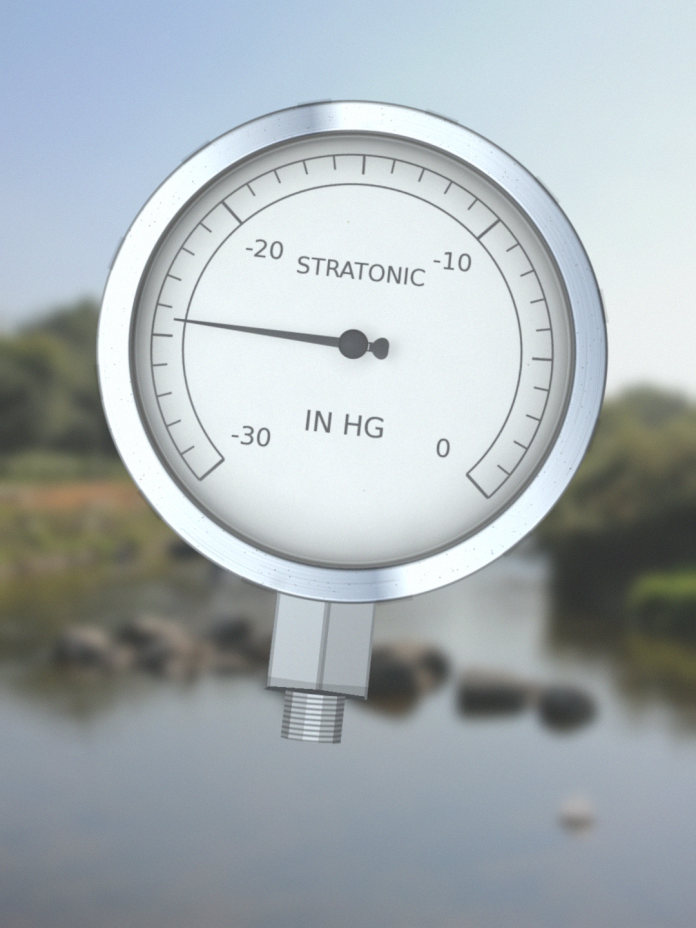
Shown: value=-24.5 unit=inHg
